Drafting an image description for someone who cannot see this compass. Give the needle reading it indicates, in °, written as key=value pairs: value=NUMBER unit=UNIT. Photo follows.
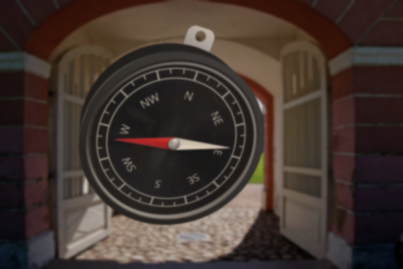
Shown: value=260 unit=°
